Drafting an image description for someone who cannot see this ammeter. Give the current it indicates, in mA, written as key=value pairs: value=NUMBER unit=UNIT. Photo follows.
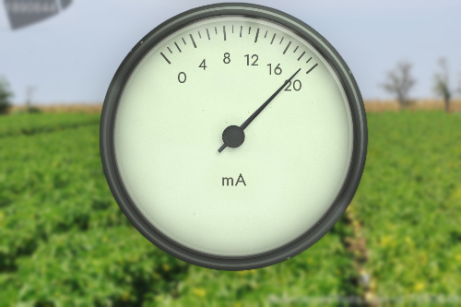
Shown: value=19 unit=mA
